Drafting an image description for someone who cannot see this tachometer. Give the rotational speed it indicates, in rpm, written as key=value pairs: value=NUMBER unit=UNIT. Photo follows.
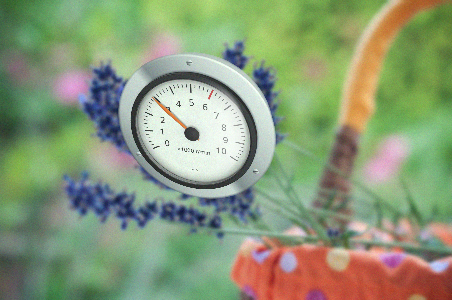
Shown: value=3000 unit=rpm
